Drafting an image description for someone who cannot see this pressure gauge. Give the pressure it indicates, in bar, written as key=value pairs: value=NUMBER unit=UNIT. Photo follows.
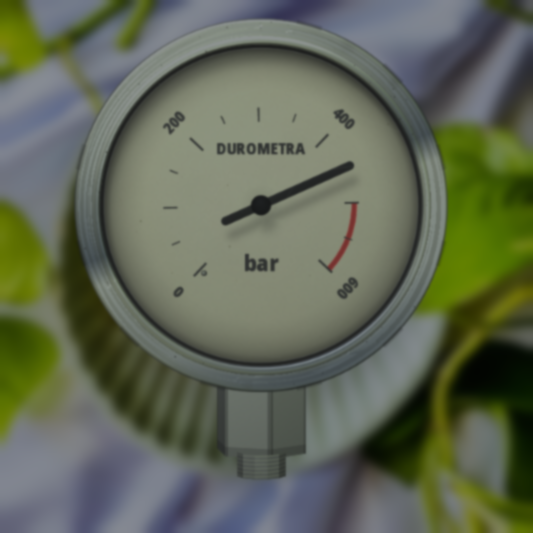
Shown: value=450 unit=bar
